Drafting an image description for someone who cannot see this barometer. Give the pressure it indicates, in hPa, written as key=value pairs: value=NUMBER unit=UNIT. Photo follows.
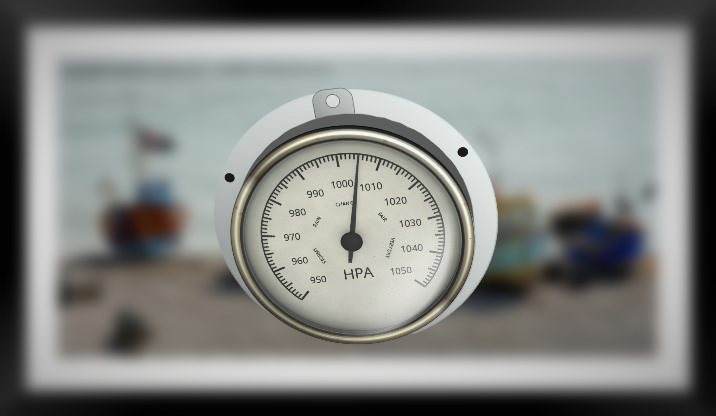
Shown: value=1005 unit=hPa
